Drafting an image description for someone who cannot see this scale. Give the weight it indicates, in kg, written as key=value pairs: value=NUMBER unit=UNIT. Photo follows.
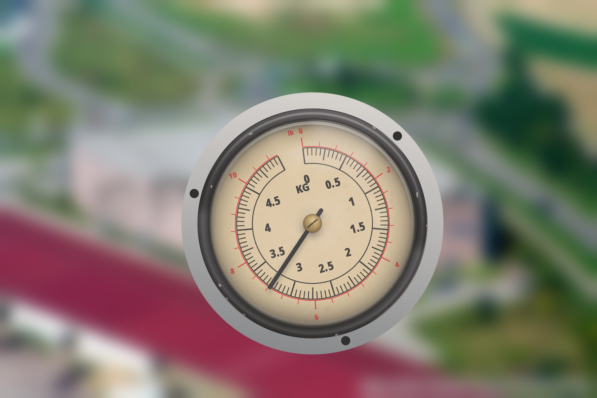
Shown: value=3.25 unit=kg
